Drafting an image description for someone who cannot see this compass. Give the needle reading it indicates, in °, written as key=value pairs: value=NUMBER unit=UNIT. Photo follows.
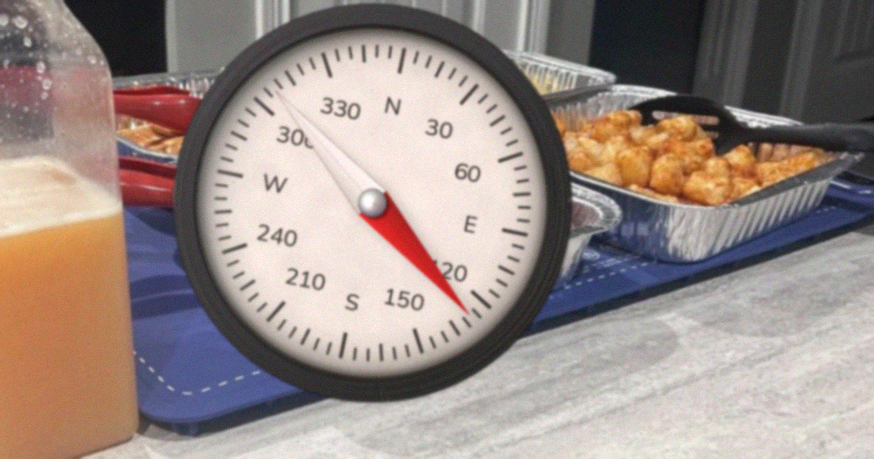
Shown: value=127.5 unit=°
